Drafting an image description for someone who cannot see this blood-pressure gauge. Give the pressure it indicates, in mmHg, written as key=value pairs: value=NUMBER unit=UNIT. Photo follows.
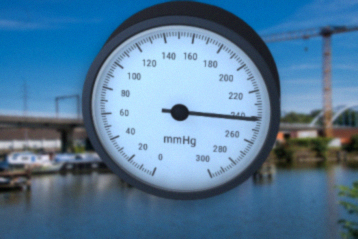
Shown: value=240 unit=mmHg
